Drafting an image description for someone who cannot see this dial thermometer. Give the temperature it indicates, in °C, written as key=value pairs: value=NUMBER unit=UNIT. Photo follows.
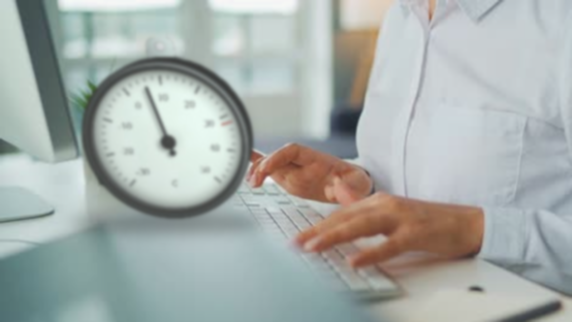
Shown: value=6 unit=°C
